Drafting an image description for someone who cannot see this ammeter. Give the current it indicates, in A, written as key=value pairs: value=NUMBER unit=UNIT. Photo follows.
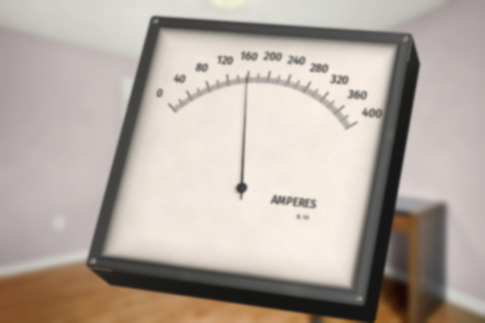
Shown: value=160 unit=A
